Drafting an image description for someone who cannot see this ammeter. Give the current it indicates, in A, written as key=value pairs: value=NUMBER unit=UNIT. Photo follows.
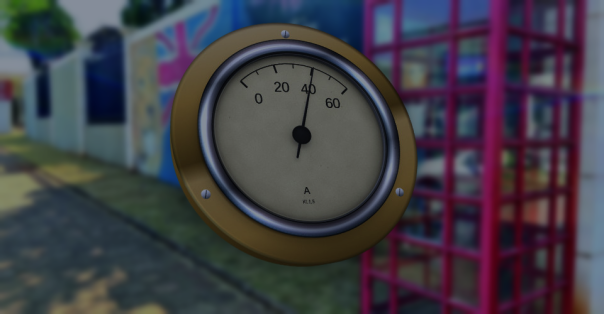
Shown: value=40 unit=A
